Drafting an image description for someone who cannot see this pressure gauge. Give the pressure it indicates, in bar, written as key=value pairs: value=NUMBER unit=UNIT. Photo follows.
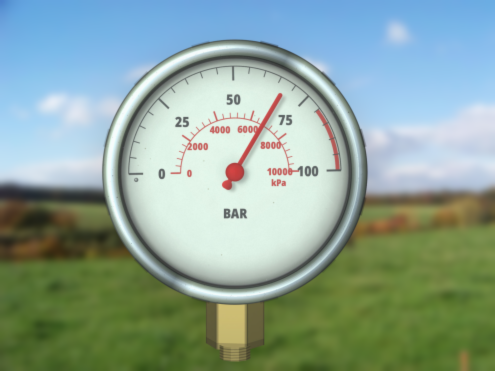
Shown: value=67.5 unit=bar
